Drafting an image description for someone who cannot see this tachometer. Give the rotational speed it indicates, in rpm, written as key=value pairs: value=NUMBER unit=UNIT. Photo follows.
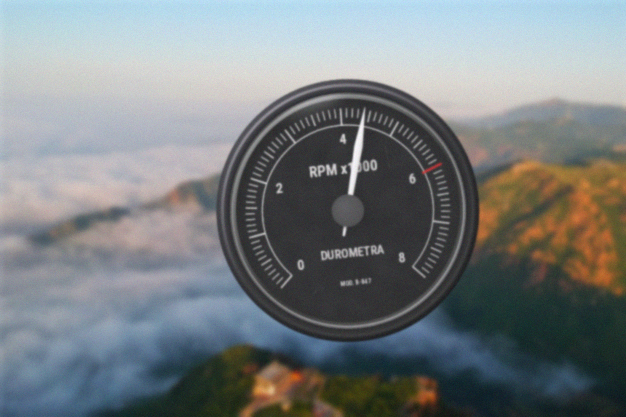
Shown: value=4400 unit=rpm
